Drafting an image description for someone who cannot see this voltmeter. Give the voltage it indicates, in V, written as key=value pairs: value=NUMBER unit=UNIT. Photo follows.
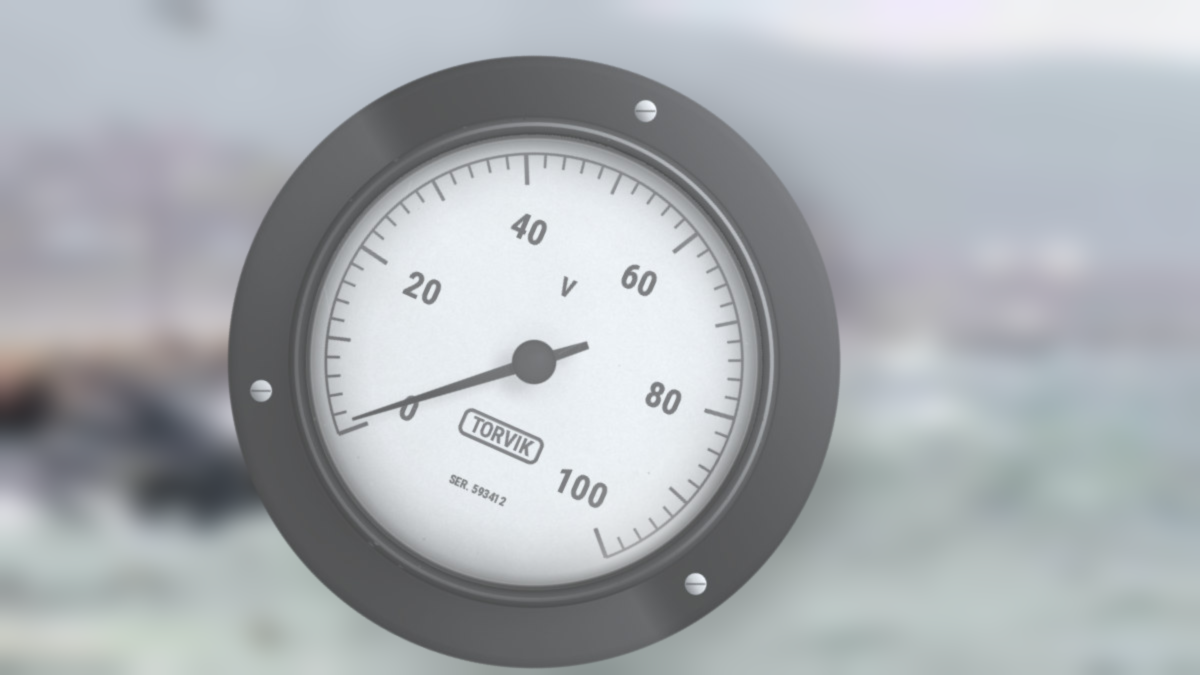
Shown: value=1 unit=V
